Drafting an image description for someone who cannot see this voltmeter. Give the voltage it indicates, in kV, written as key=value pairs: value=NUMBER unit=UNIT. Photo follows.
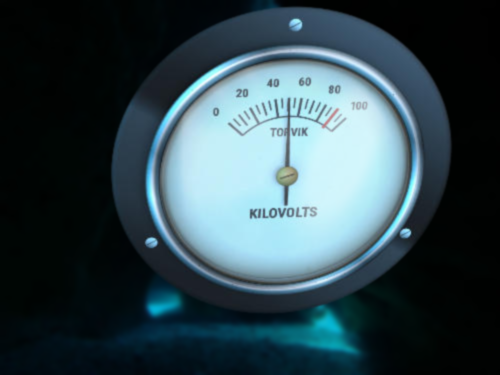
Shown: value=50 unit=kV
